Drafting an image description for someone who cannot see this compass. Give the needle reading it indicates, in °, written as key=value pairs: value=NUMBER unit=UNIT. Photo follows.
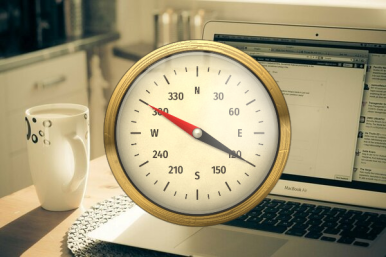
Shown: value=300 unit=°
